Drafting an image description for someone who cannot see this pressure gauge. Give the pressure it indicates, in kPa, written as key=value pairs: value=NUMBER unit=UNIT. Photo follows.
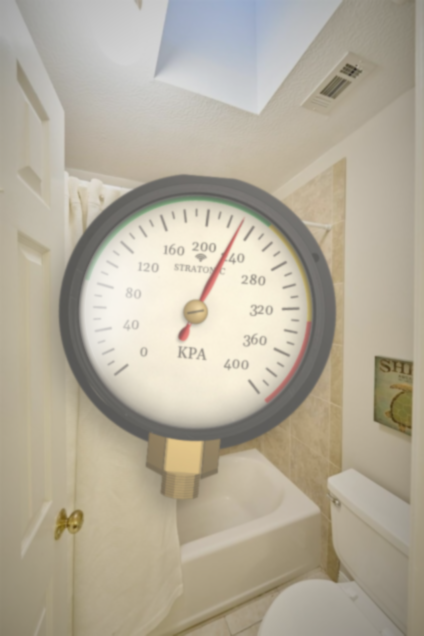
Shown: value=230 unit=kPa
